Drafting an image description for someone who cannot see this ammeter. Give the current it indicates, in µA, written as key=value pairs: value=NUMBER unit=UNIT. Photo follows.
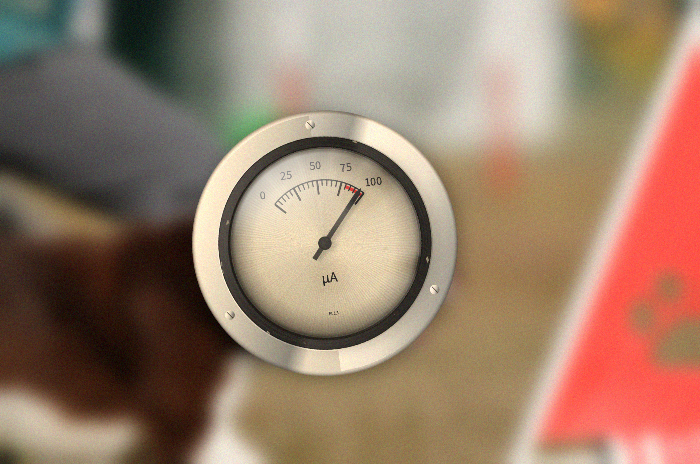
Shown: value=95 unit=µA
